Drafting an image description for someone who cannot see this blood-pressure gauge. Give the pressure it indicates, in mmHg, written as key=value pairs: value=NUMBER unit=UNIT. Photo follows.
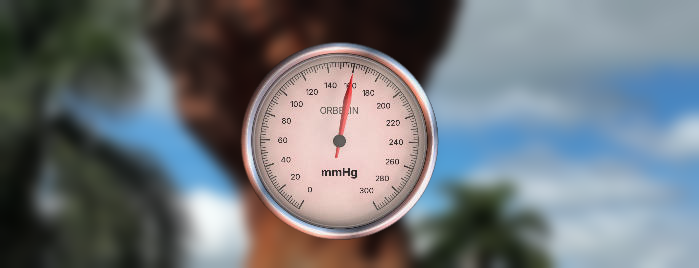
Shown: value=160 unit=mmHg
